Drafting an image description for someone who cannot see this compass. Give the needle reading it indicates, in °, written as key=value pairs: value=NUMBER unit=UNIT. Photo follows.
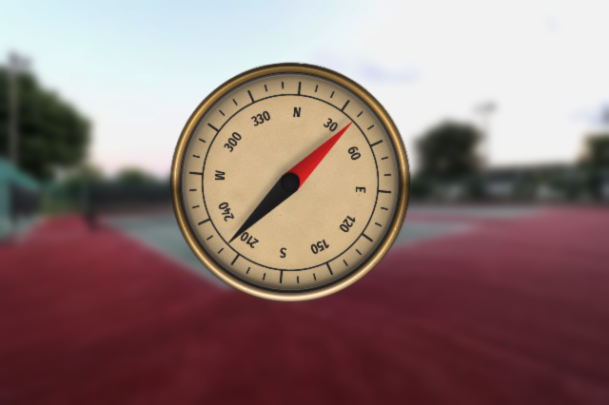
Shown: value=40 unit=°
